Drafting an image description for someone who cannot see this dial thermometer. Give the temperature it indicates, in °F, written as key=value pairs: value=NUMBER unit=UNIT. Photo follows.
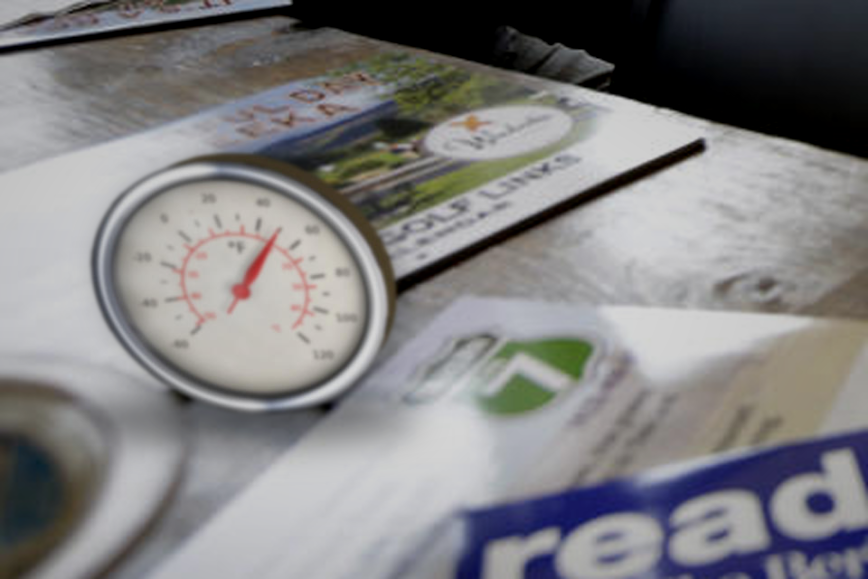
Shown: value=50 unit=°F
